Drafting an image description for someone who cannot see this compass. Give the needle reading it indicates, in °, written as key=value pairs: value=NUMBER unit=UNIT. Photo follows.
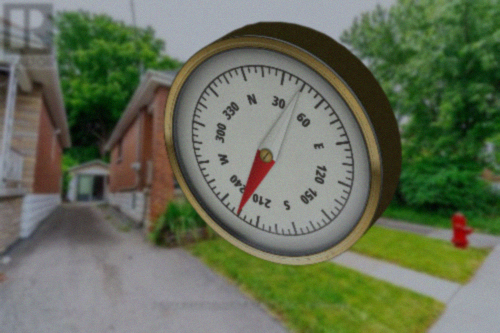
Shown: value=225 unit=°
